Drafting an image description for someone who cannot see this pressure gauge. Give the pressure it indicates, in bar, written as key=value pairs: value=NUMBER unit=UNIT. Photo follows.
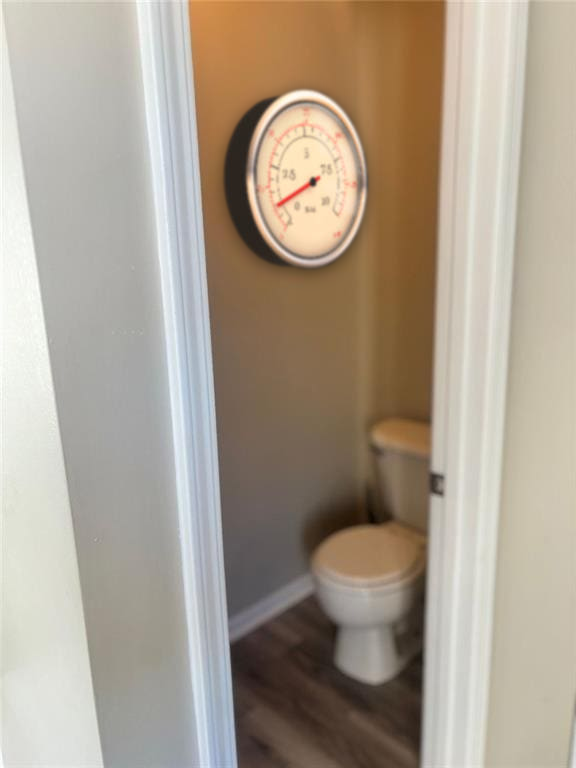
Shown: value=1 unit=bar
